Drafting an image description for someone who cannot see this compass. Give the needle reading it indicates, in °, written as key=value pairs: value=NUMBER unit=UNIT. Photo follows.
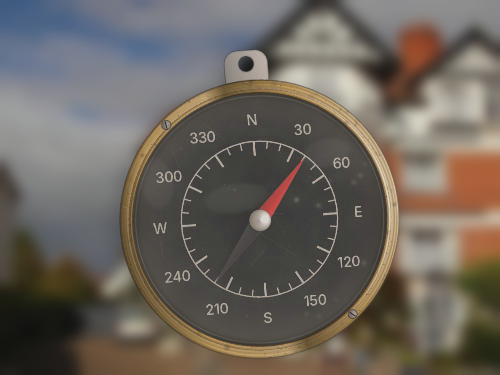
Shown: value=40 unit=°
